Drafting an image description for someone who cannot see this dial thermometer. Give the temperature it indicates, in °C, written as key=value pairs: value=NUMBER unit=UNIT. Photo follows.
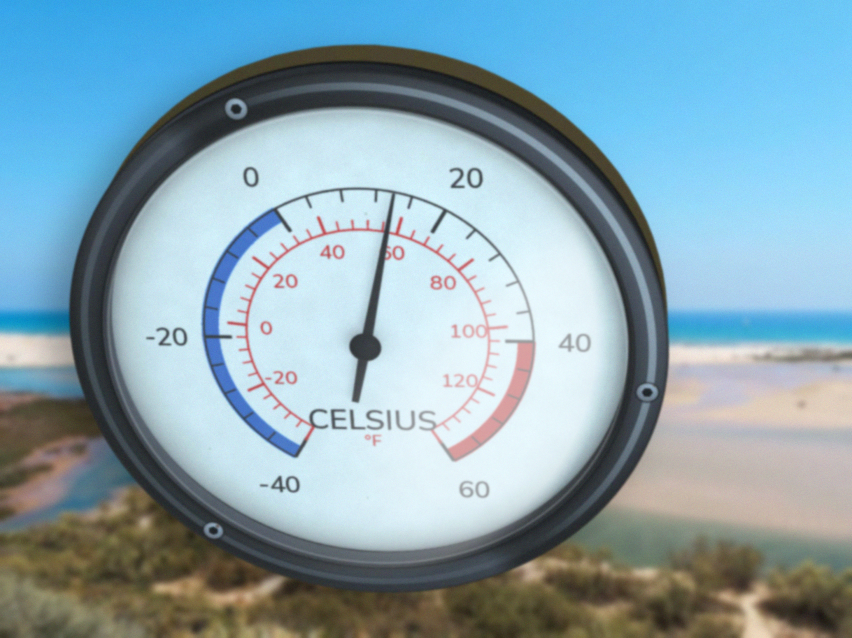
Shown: value=14 unit=°C
